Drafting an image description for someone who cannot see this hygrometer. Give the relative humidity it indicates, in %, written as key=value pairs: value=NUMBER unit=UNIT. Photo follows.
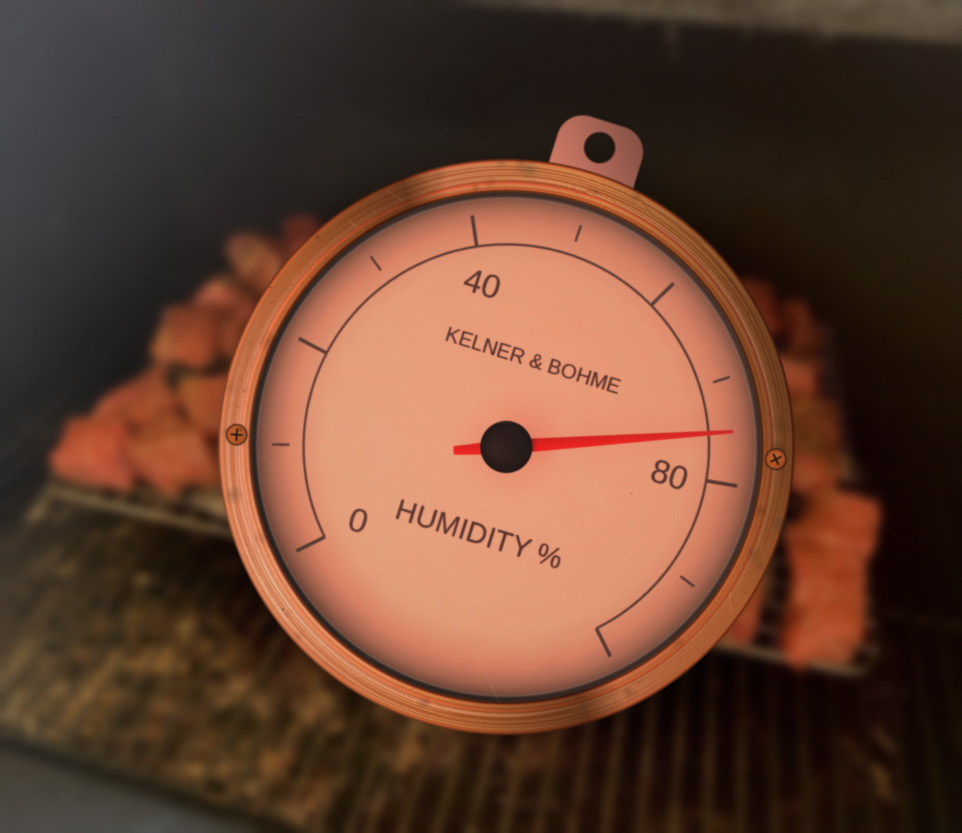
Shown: value=75 unit=%
